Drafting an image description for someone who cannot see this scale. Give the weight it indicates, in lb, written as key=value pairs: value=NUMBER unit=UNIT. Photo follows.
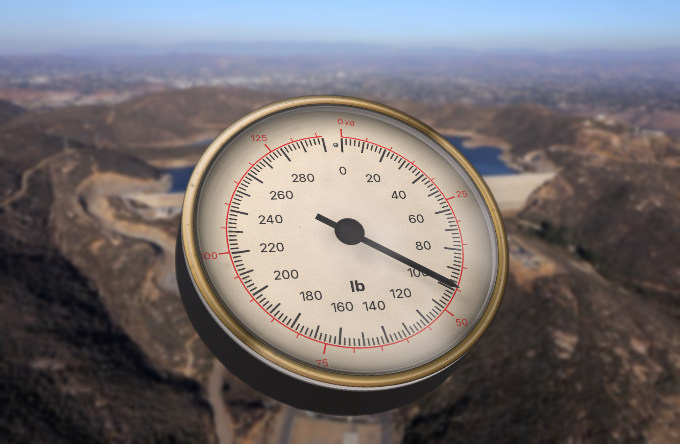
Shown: value=100 unit=lb
